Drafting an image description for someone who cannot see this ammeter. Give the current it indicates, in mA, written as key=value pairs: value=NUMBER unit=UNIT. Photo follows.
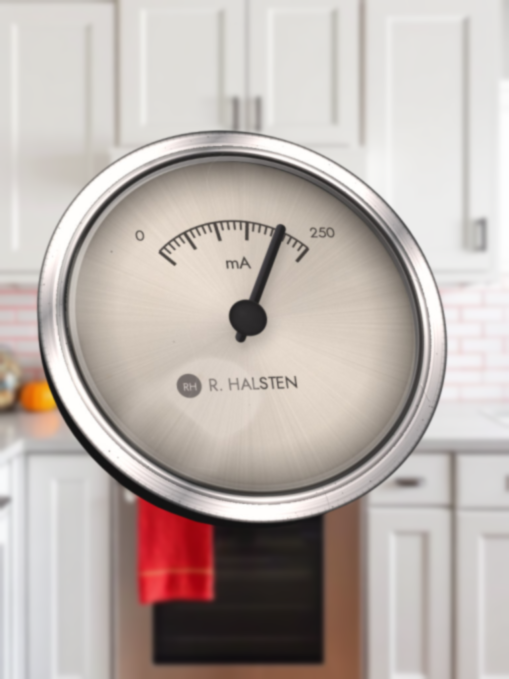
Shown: value=200 unit=mA
